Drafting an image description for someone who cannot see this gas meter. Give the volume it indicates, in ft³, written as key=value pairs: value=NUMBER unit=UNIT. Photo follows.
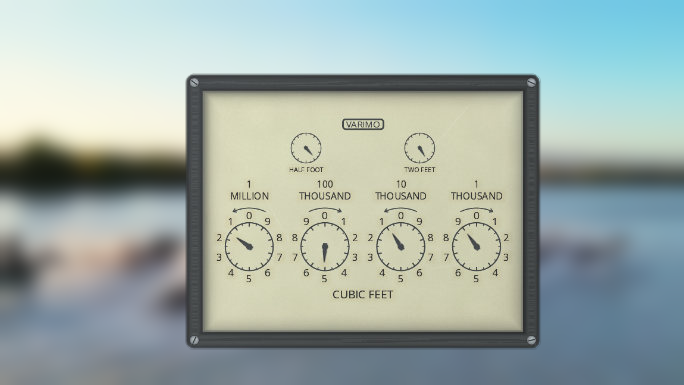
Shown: value=150900 unit=ft³
